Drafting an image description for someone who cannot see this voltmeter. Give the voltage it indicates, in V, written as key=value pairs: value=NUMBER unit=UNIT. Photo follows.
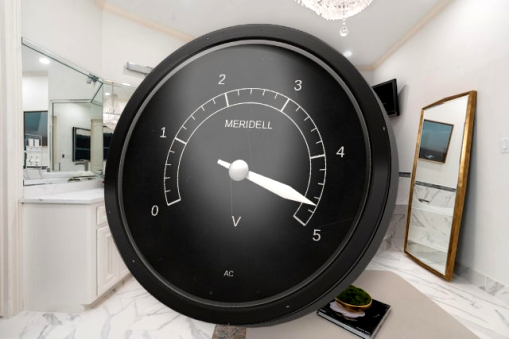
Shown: value=4.7 unit=V
